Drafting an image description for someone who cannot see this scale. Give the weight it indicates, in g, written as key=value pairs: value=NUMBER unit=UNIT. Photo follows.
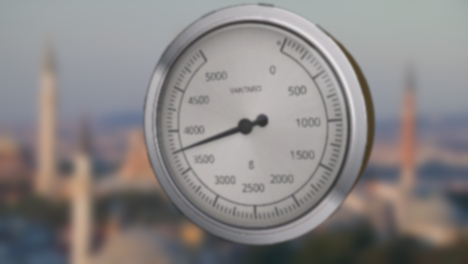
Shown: value=3750 unit=g
